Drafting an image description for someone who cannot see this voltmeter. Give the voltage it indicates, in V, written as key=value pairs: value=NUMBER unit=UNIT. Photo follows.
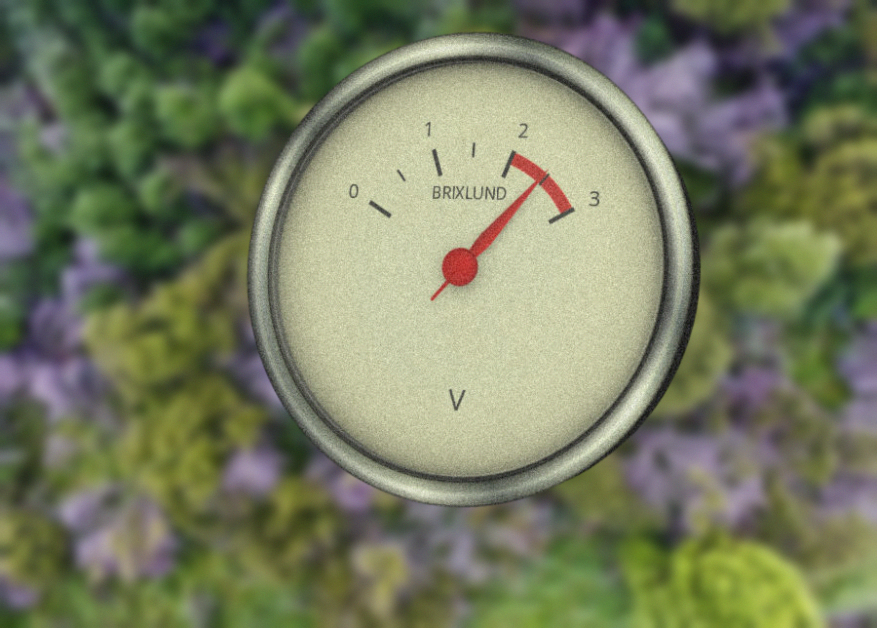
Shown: value=2.5 unit=V
